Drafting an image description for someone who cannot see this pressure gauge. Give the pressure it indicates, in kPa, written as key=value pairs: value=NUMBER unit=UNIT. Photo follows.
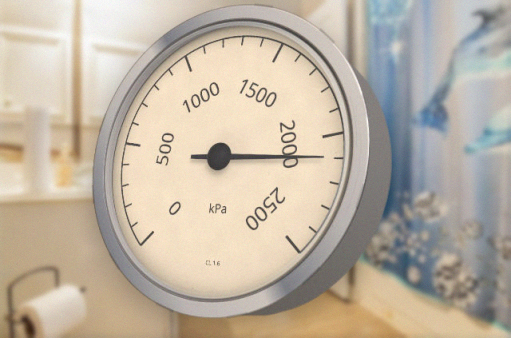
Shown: value=2100 unit=kPa
